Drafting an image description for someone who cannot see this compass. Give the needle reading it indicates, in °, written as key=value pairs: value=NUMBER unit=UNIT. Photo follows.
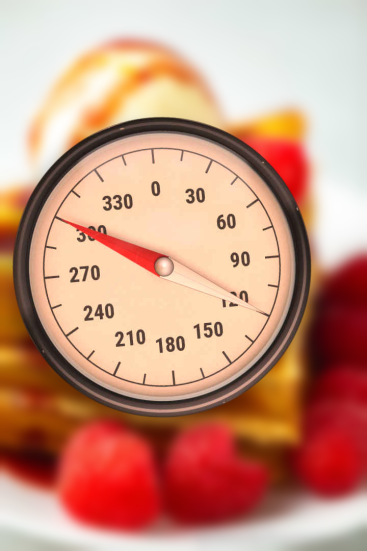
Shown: value=300 unit=°
